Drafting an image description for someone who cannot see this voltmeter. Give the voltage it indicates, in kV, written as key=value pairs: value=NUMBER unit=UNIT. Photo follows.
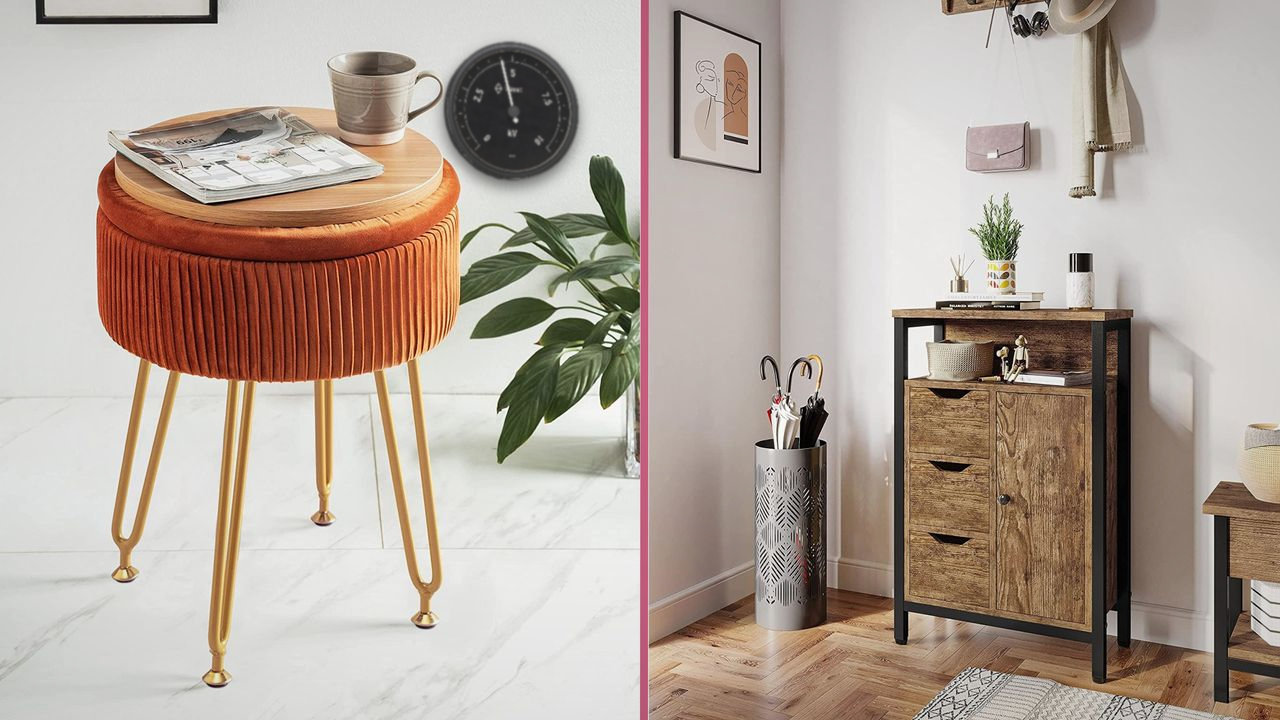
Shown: value=4.5 unit=kV
